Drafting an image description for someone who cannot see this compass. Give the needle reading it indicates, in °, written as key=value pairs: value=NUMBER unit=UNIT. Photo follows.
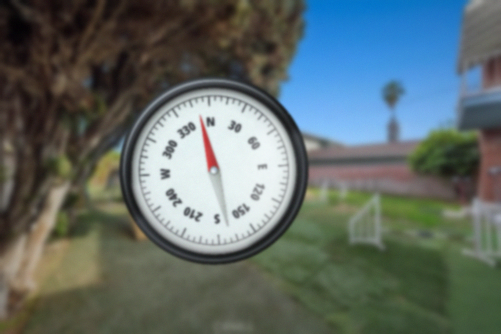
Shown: value=350 unit=°
